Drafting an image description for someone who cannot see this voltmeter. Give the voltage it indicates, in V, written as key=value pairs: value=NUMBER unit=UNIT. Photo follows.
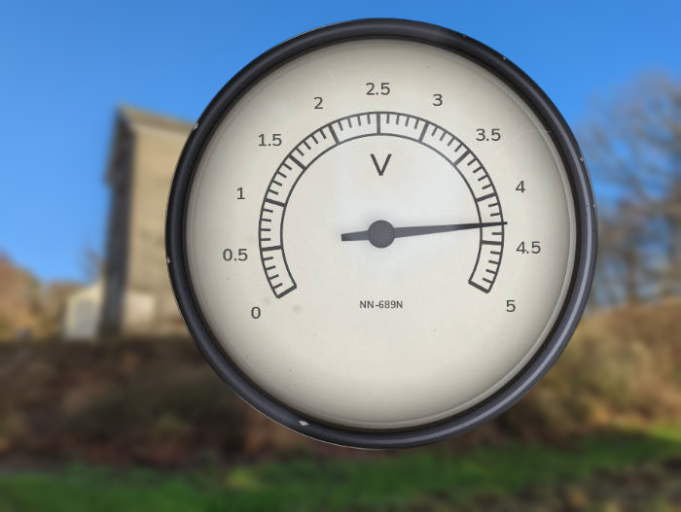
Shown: value=4.3 unit=V
